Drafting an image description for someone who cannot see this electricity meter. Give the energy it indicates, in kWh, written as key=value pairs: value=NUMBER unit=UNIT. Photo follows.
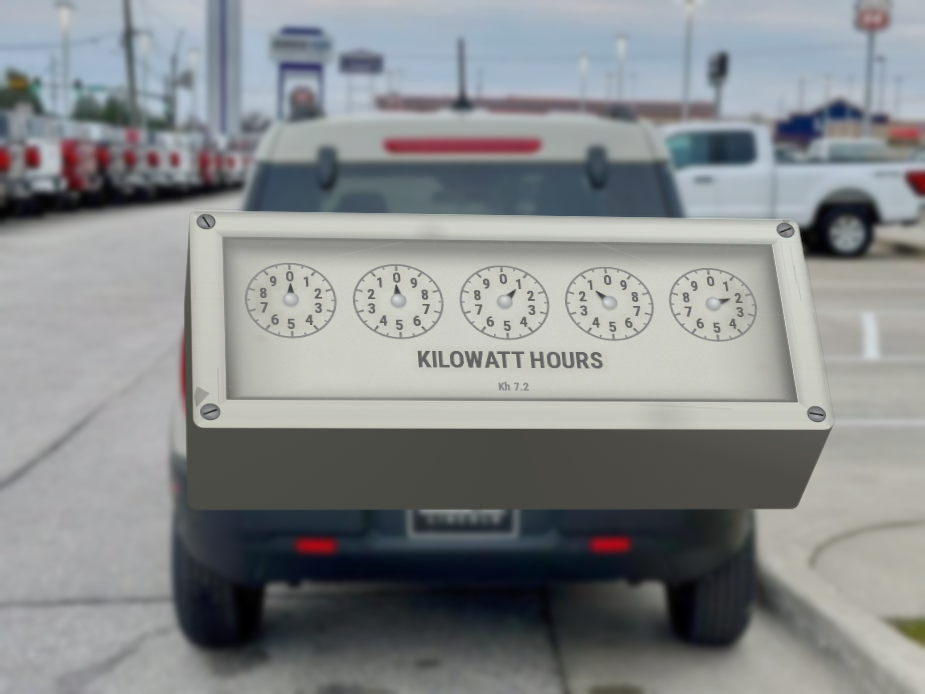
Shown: value=112 unit=kWh
